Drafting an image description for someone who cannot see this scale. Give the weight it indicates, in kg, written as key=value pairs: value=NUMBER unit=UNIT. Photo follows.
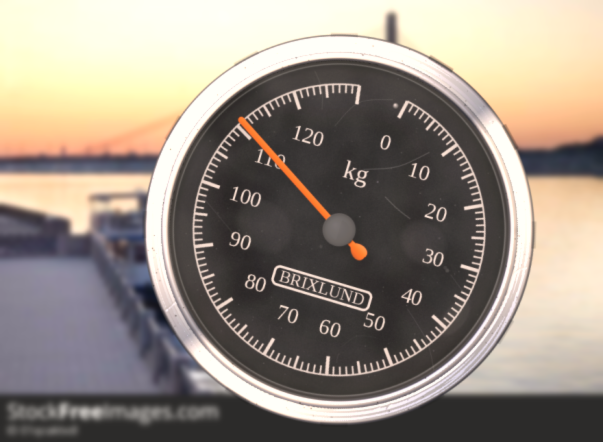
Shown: value=111 unit=kg
